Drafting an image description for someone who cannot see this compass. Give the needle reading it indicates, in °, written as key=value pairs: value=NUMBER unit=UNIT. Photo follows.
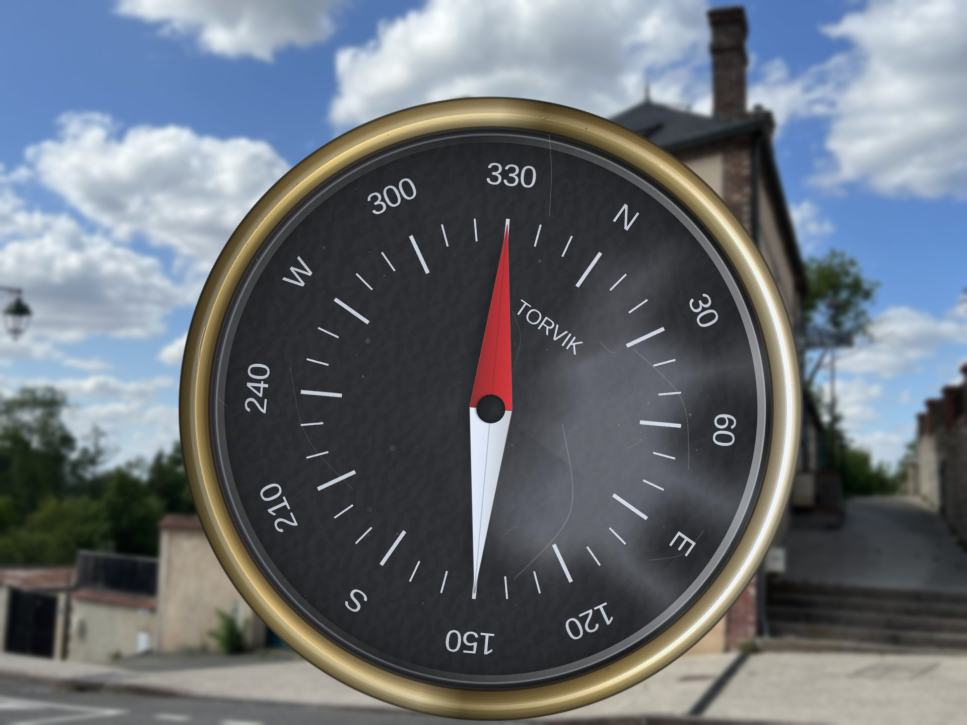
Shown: value=330 unit=°
